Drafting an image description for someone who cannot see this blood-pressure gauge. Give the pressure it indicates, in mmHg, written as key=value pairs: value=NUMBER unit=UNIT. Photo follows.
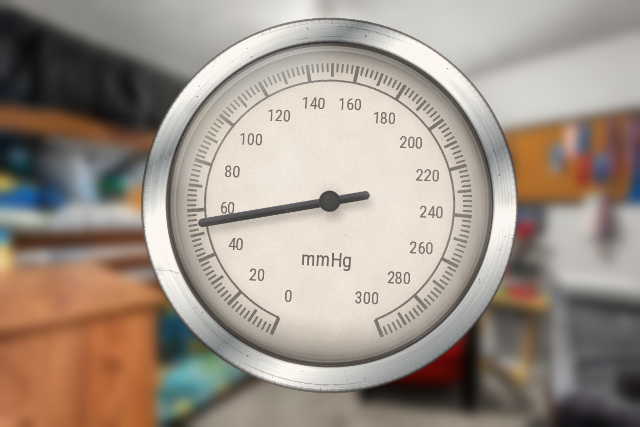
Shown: value=54 unit=mmHg
